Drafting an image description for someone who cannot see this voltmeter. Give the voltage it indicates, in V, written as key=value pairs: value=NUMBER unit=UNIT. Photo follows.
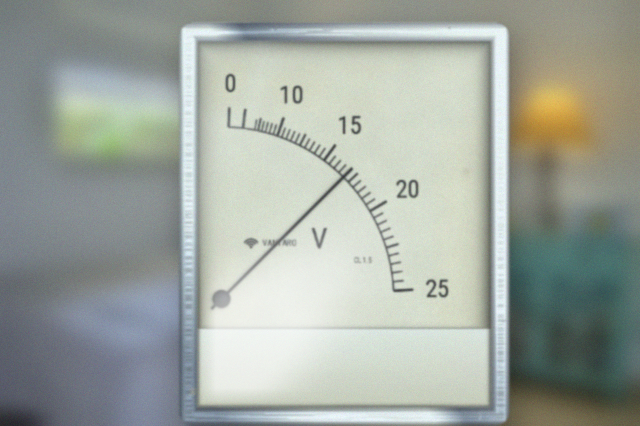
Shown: value=17 unit=V
